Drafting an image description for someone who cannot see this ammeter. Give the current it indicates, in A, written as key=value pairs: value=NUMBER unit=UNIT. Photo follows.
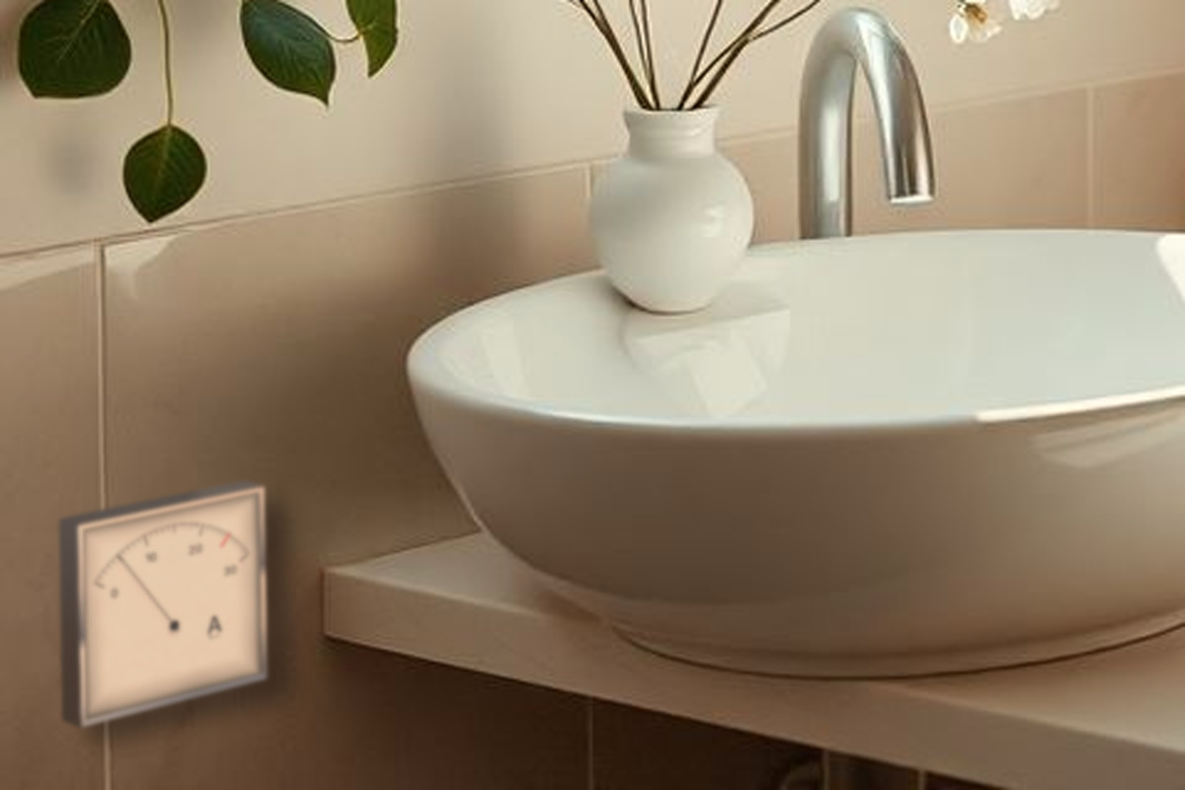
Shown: value=5 unit=A
